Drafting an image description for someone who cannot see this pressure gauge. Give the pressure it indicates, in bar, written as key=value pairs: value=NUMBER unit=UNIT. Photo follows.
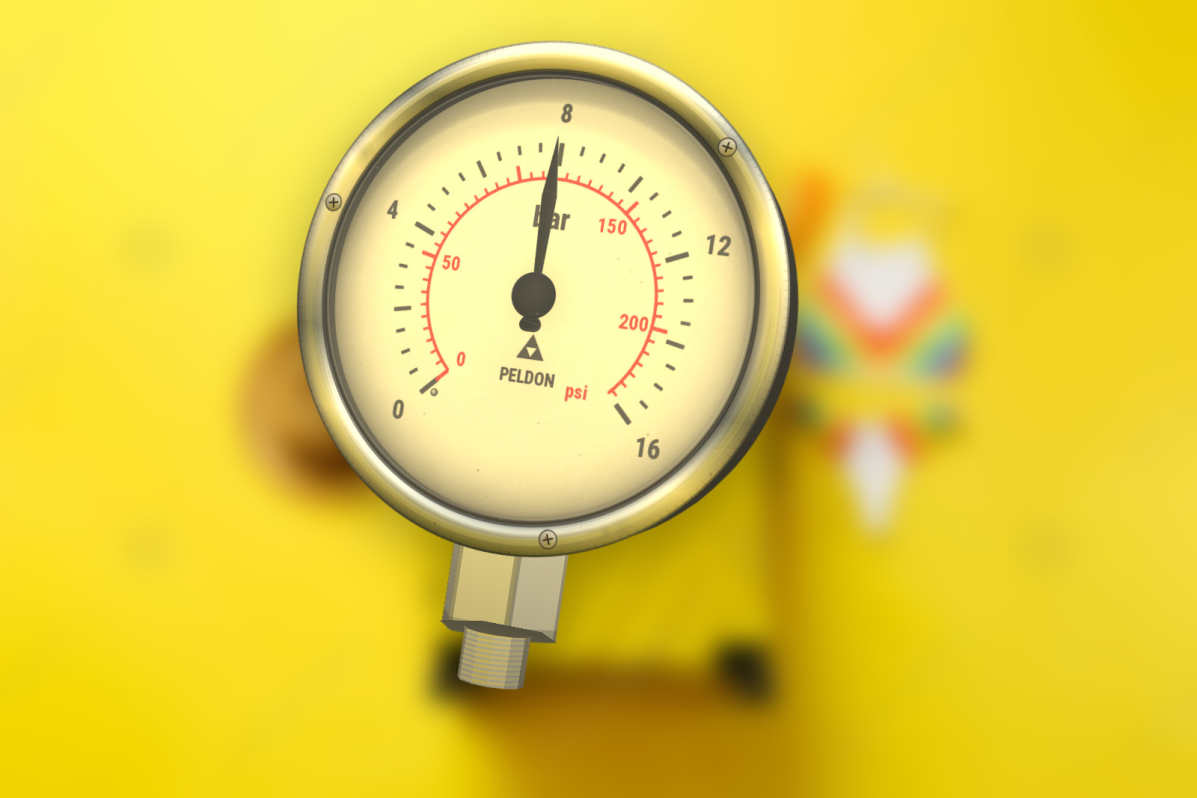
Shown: value=8 unit=bar
